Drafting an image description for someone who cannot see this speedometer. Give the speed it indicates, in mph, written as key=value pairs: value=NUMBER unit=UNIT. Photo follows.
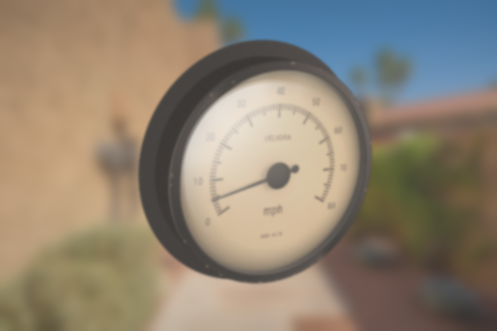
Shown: value=5 unit=mph
